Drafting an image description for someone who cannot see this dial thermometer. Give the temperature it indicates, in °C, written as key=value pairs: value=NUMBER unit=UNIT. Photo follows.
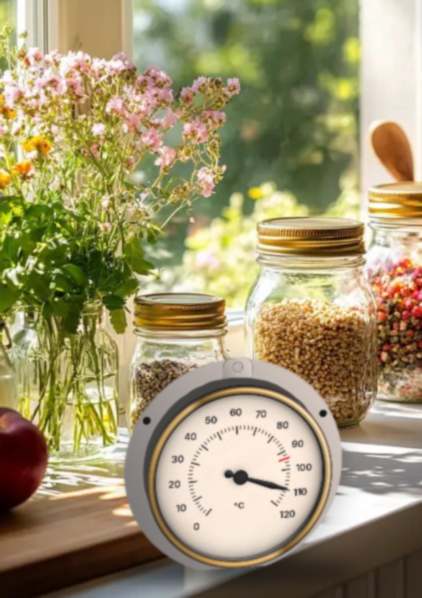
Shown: value=110 unit=°C
